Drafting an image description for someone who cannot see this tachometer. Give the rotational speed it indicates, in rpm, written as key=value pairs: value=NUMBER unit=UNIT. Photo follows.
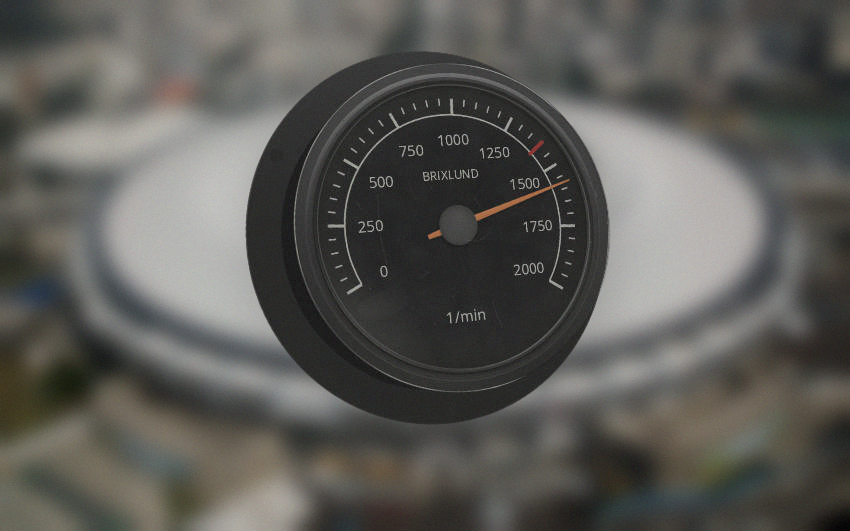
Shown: value=1575 unit=rpm
